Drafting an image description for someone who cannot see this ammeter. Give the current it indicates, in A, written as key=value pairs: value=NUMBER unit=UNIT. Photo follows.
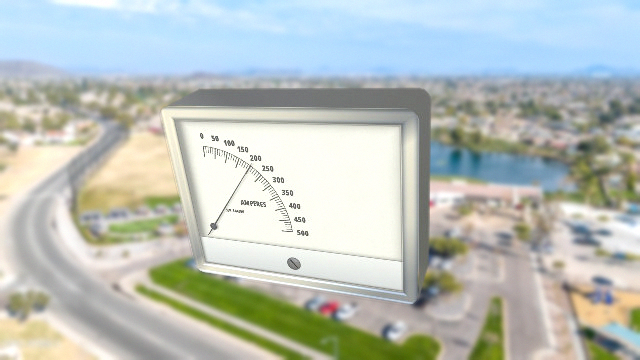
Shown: value=200 unit=A
